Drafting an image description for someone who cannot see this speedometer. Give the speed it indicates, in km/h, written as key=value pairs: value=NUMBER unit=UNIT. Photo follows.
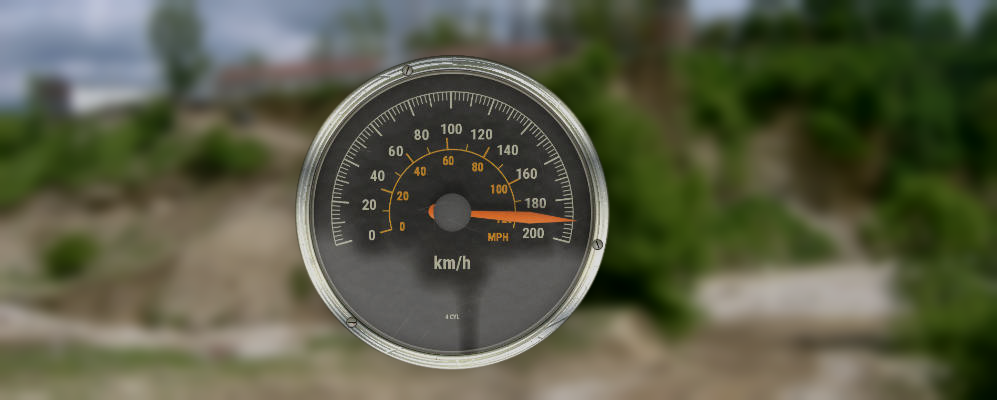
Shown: value=190 unit=km/h
